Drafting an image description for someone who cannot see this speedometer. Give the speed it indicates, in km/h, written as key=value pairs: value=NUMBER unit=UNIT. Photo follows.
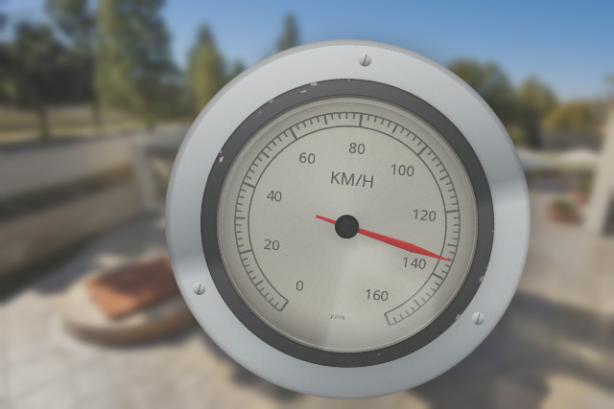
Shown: value=134 unit=km/h
